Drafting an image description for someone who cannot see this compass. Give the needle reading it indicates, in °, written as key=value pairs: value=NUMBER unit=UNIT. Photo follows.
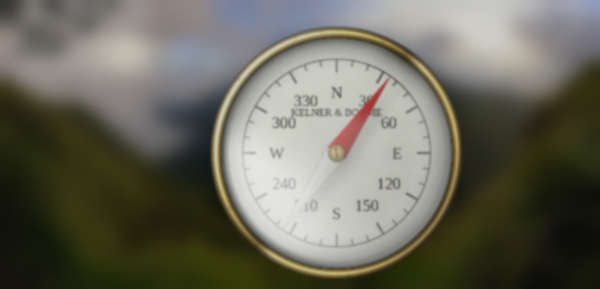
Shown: value=35 unit=°
